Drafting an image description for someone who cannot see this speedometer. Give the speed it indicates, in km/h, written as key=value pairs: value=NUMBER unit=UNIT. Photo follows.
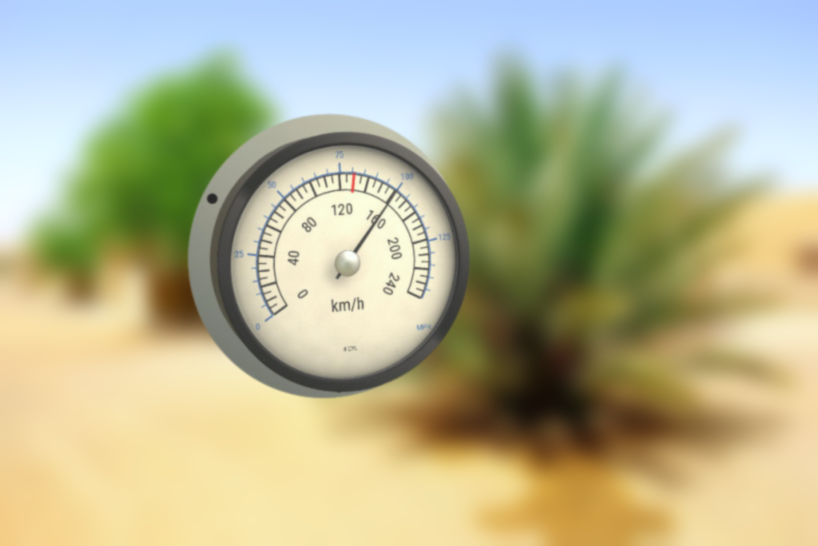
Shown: value=160 unit=km/h
